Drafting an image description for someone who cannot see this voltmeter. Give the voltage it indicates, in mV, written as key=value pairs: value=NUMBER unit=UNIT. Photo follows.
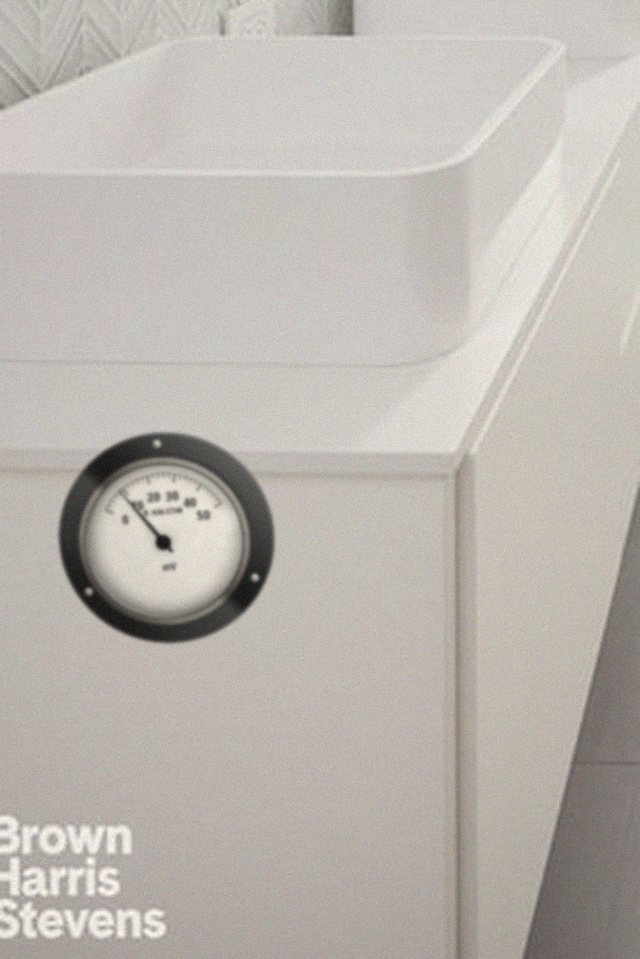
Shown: value=10 unit=mV
